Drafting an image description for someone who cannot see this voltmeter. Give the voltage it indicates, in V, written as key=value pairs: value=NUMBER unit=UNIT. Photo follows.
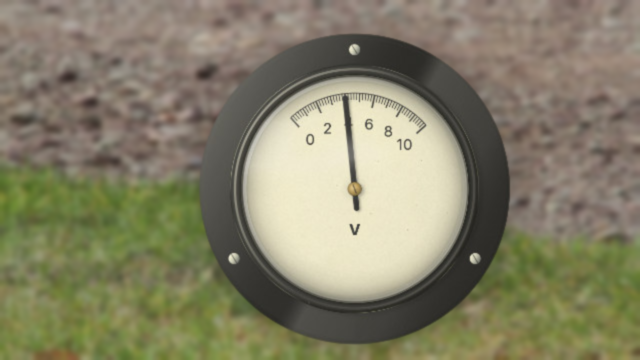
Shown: value=4 unit=V
